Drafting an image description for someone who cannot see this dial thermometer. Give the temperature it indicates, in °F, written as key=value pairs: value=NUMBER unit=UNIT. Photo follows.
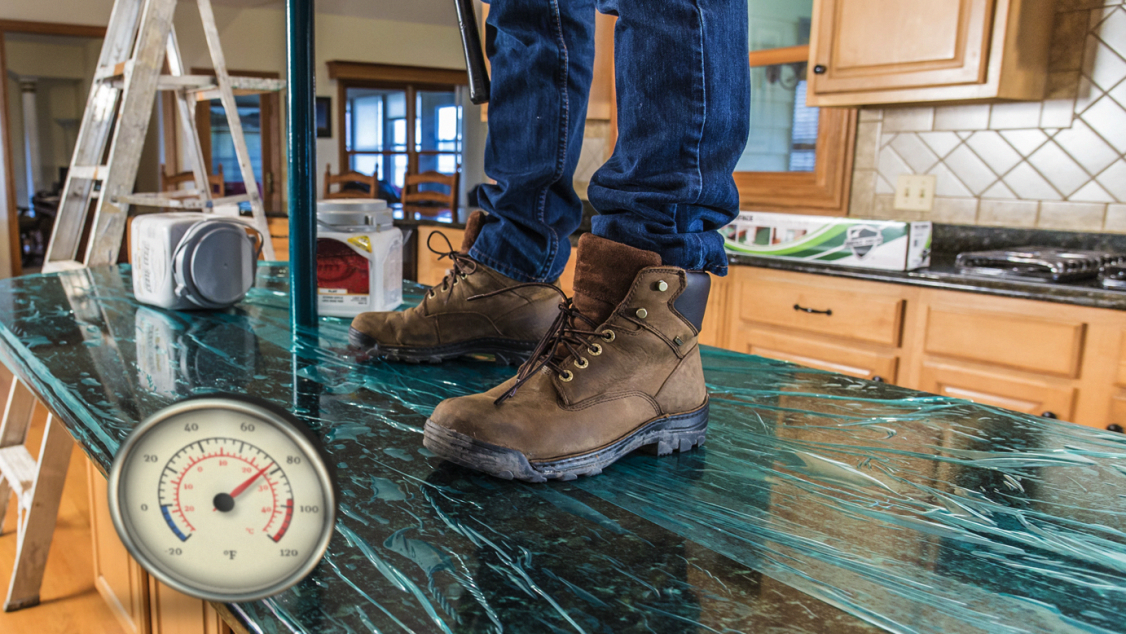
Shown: value=76 unit=°F
